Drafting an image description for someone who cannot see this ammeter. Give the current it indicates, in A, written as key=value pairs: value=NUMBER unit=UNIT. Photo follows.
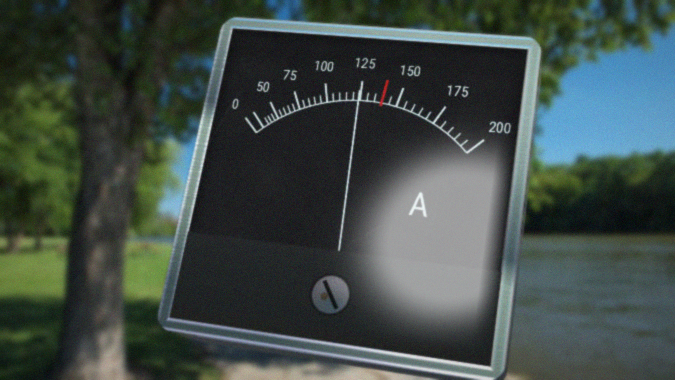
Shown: value=125 unit=A
